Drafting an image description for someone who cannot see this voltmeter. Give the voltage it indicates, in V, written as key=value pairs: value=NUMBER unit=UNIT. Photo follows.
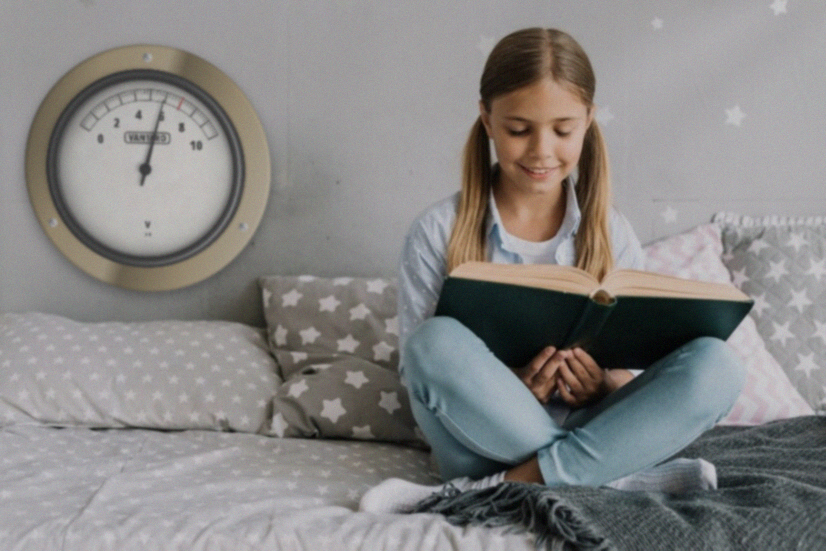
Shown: value=6 unit=V
